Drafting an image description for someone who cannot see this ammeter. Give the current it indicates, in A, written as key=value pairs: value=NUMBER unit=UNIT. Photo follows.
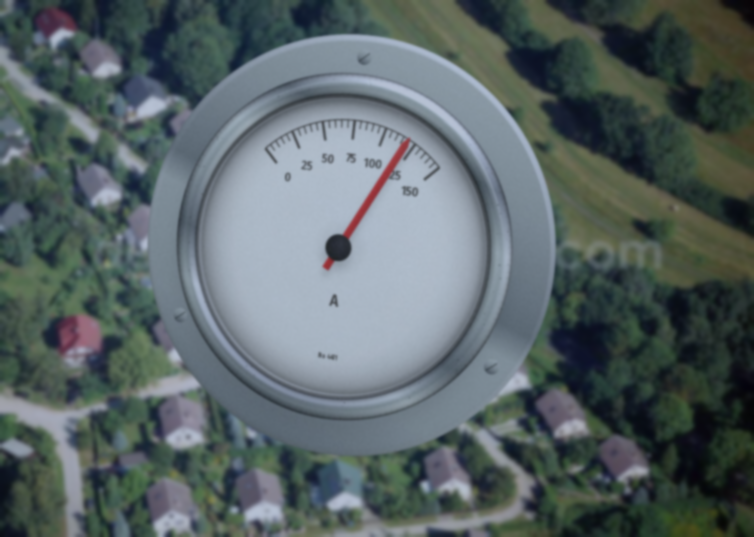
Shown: value=120 unit=A
